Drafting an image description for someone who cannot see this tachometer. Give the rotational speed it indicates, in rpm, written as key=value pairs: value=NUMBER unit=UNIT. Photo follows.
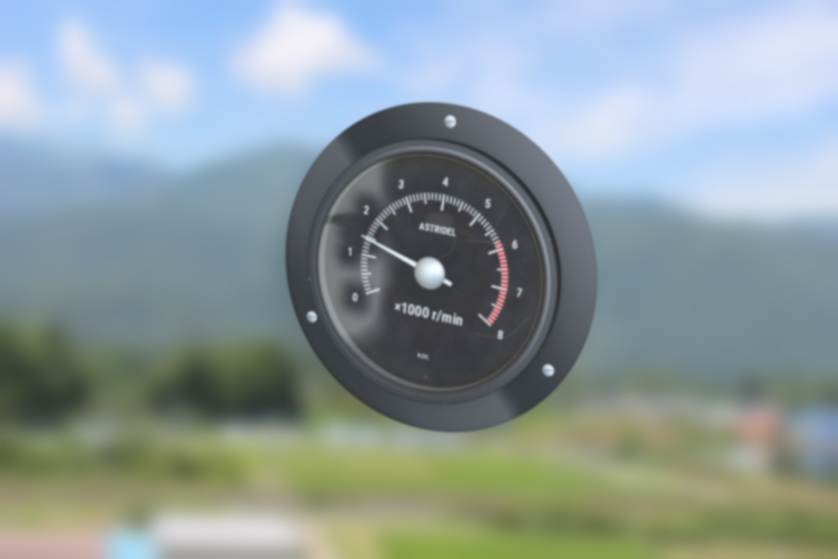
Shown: value=1500 unit=rpm
